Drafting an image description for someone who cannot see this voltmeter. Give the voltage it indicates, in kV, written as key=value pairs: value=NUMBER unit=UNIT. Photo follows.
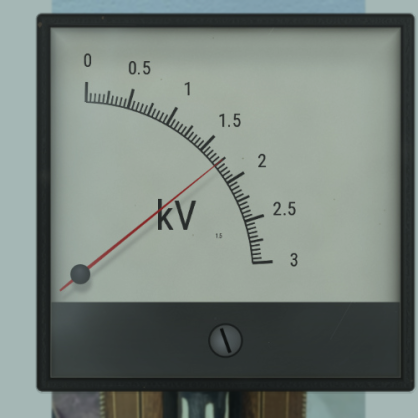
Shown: value=1.75 unit=kV
